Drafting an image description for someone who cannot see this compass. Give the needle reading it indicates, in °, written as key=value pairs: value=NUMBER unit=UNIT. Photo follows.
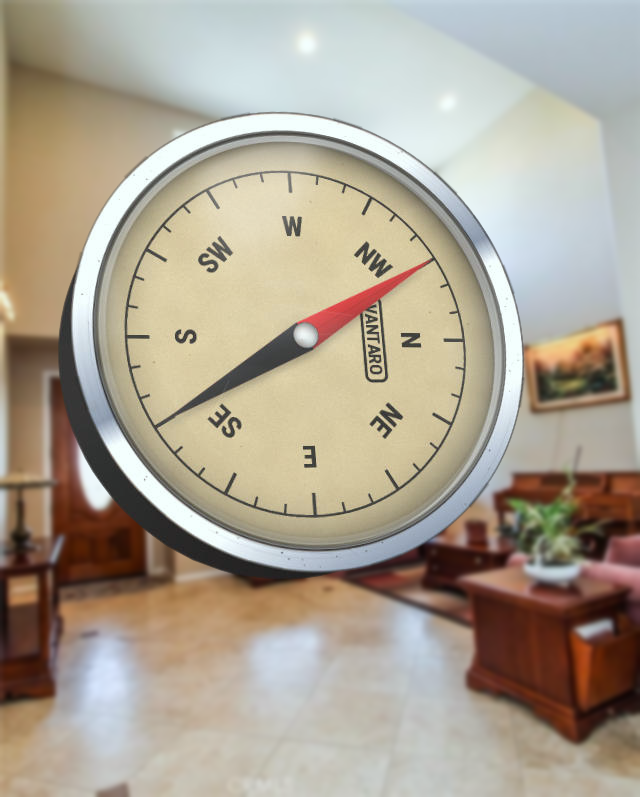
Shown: value=330 unit=°
